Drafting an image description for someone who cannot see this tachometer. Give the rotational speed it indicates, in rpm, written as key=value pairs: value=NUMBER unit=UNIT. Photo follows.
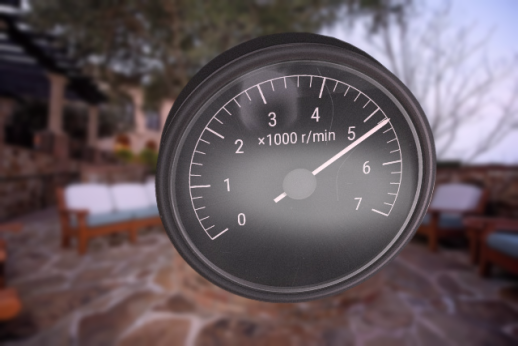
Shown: value=5200 unit=rpm
